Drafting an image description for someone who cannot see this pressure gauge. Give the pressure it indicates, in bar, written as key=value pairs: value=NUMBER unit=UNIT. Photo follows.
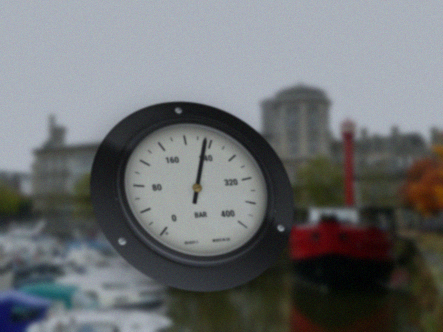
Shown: value=230 unit=bar
